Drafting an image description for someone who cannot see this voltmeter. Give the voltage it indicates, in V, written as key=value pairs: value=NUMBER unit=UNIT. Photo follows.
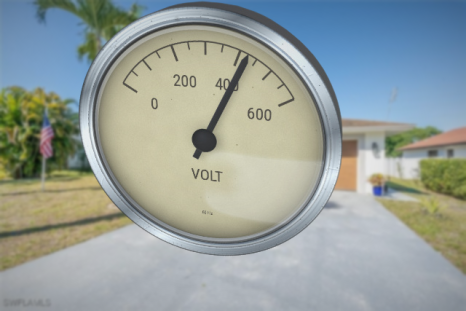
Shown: value=425 unit=V
